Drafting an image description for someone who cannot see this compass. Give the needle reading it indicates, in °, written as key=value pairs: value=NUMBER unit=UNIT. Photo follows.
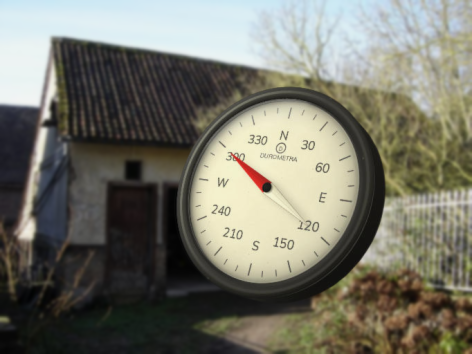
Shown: value=300 unit=°
